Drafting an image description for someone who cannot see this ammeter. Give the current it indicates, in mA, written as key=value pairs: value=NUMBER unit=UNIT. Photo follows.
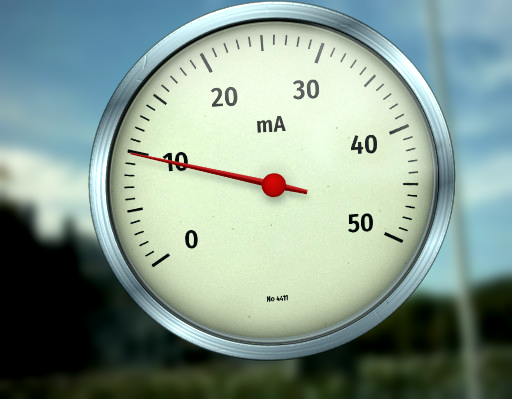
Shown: value=10 unit=mA
